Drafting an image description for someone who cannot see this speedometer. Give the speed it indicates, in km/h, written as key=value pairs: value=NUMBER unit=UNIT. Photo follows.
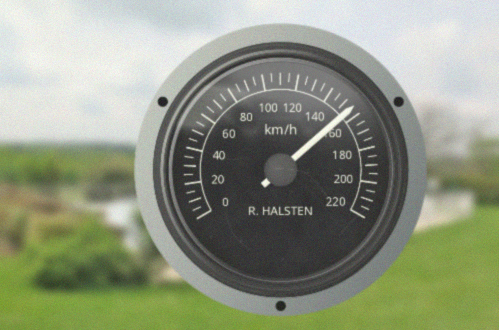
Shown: value=155 unit=km/h
